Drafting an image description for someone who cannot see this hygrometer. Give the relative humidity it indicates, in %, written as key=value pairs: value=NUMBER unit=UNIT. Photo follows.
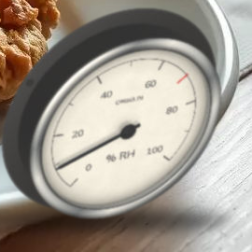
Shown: value=10 unit=%
